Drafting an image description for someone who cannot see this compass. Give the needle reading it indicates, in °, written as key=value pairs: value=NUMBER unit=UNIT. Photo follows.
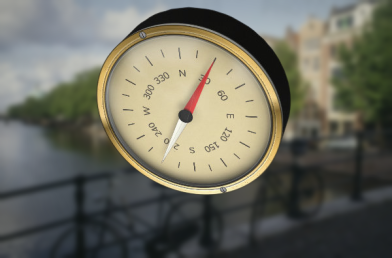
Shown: value=30 unit=°
